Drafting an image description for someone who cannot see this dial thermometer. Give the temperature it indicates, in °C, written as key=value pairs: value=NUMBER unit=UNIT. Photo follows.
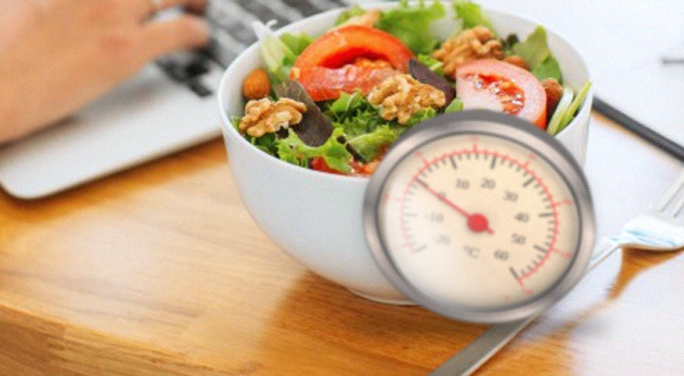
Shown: value=0 unit=°C
